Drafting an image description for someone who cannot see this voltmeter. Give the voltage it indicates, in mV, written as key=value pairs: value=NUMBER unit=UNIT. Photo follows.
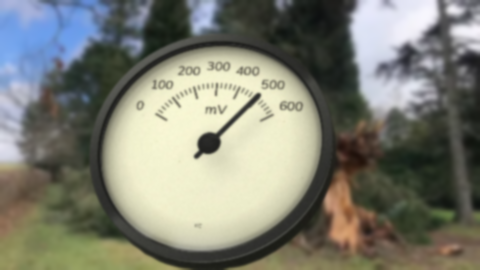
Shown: value=500 unit=mV
